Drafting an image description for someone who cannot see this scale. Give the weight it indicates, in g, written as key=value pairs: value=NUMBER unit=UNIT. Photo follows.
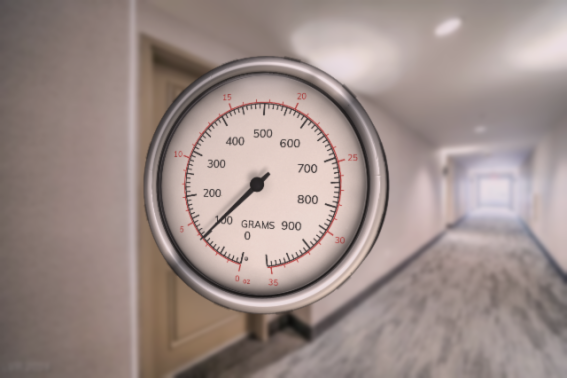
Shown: value=100 unit=g
